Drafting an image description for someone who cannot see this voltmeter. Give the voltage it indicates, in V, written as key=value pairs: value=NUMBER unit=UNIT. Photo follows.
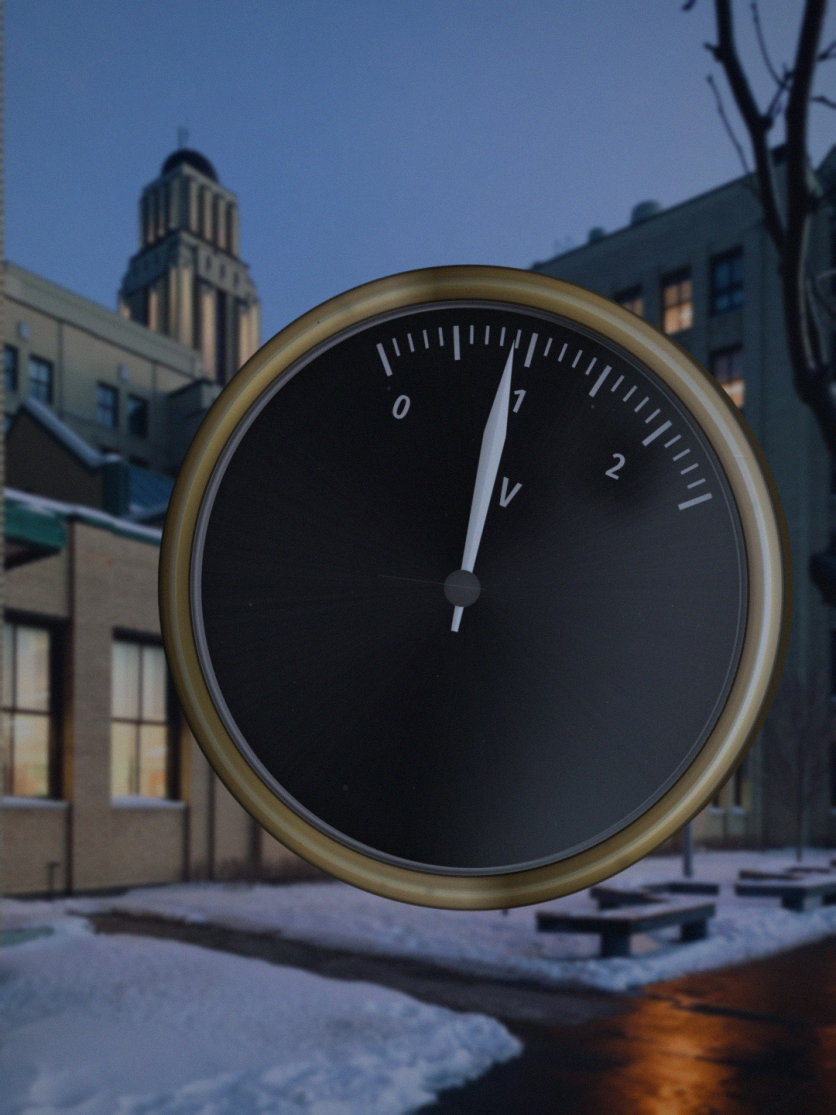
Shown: value=0.9 unit=V
